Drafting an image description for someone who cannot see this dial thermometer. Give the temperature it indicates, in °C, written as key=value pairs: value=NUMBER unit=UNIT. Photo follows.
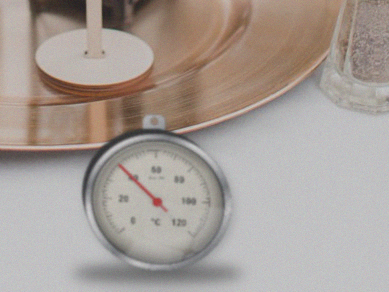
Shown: value=40 unit=°C
